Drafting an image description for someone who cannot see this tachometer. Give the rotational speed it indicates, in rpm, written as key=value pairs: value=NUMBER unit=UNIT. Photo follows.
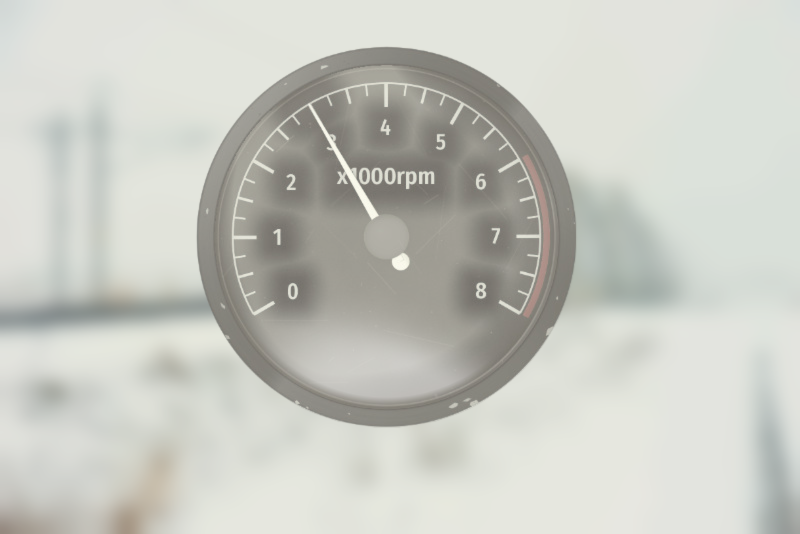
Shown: value=3000 unit=rpm
